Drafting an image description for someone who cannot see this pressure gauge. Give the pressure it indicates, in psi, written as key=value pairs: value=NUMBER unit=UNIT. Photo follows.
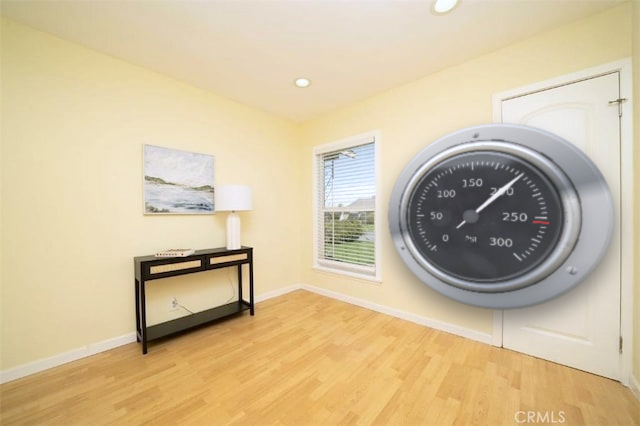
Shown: value=200 unit=psi
